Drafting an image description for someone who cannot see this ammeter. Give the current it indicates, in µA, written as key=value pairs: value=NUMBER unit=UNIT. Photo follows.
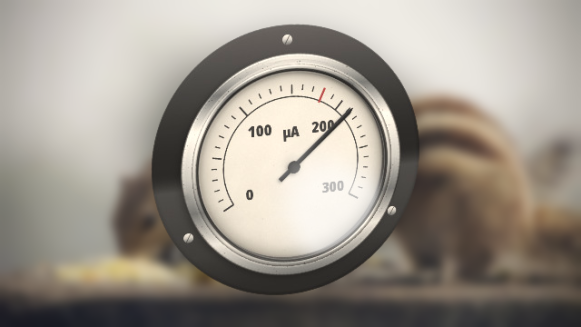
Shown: value=210 unit=µA
